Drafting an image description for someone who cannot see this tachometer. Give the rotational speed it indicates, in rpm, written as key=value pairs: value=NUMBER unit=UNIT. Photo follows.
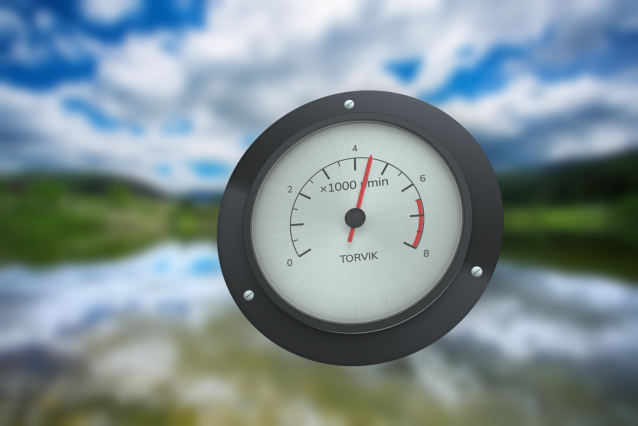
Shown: value=4500 unit=rpm
